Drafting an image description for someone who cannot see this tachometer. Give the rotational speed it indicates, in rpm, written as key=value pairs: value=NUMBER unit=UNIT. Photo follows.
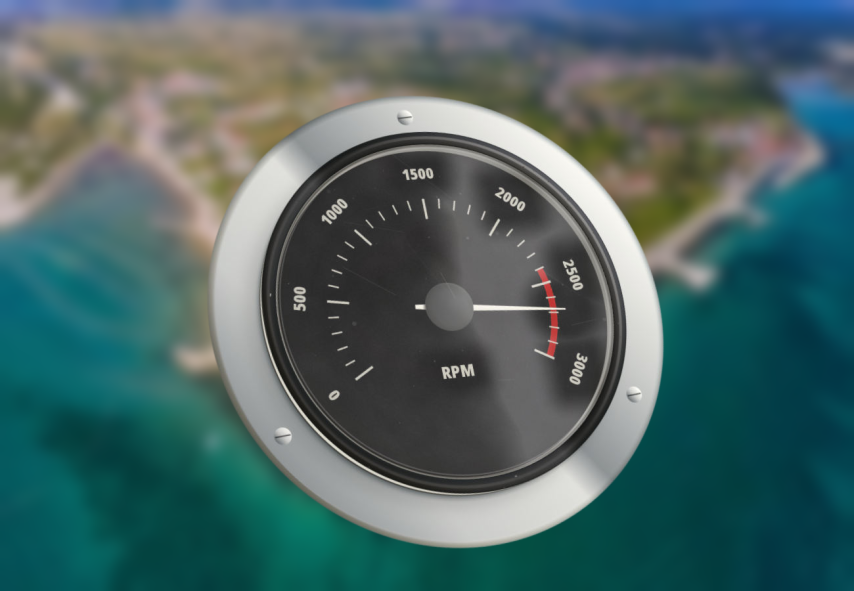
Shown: value=2700 unit=rpm
